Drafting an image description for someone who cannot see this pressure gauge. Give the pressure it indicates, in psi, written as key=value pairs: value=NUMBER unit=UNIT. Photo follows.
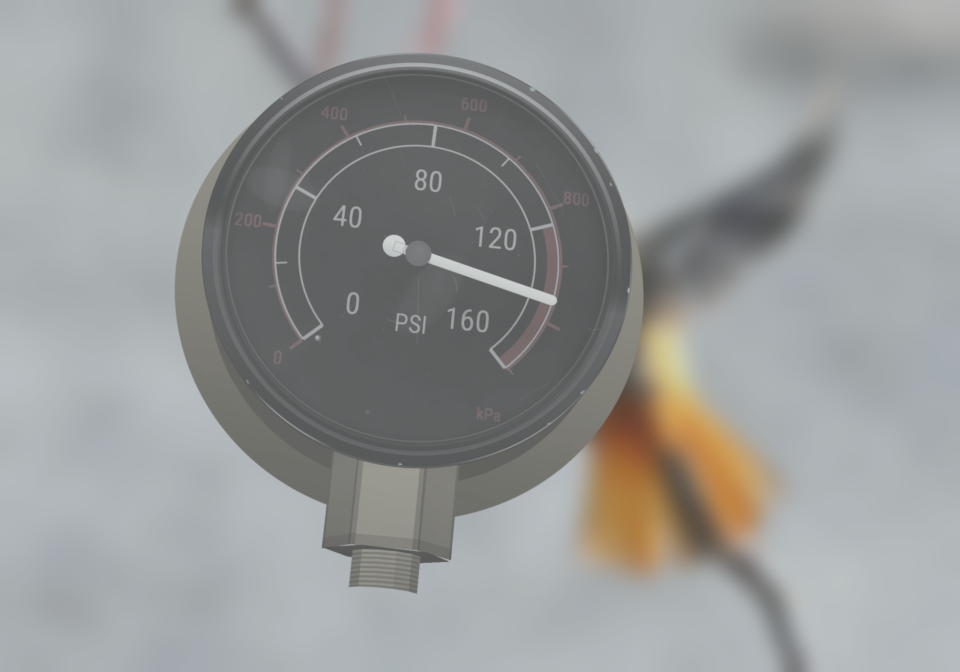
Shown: value=140 unit=psi
